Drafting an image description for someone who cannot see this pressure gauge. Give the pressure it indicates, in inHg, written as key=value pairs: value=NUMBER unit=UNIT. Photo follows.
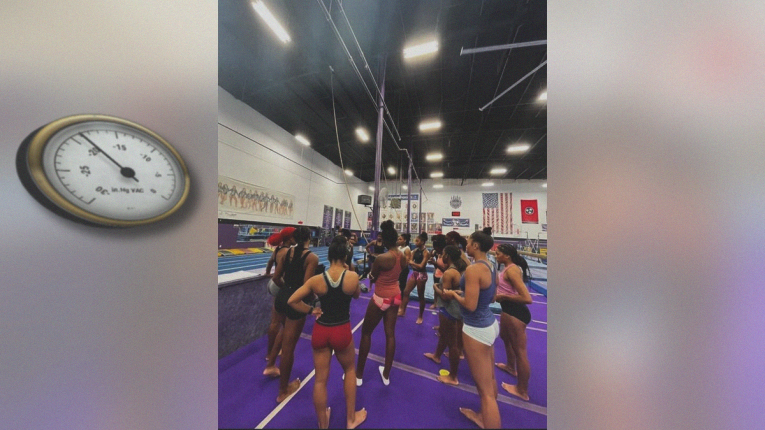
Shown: value=-19 unit=inHg
